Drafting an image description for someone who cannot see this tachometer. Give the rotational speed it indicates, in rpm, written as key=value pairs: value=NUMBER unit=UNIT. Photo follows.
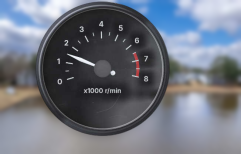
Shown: value=1500 unit=rpm
